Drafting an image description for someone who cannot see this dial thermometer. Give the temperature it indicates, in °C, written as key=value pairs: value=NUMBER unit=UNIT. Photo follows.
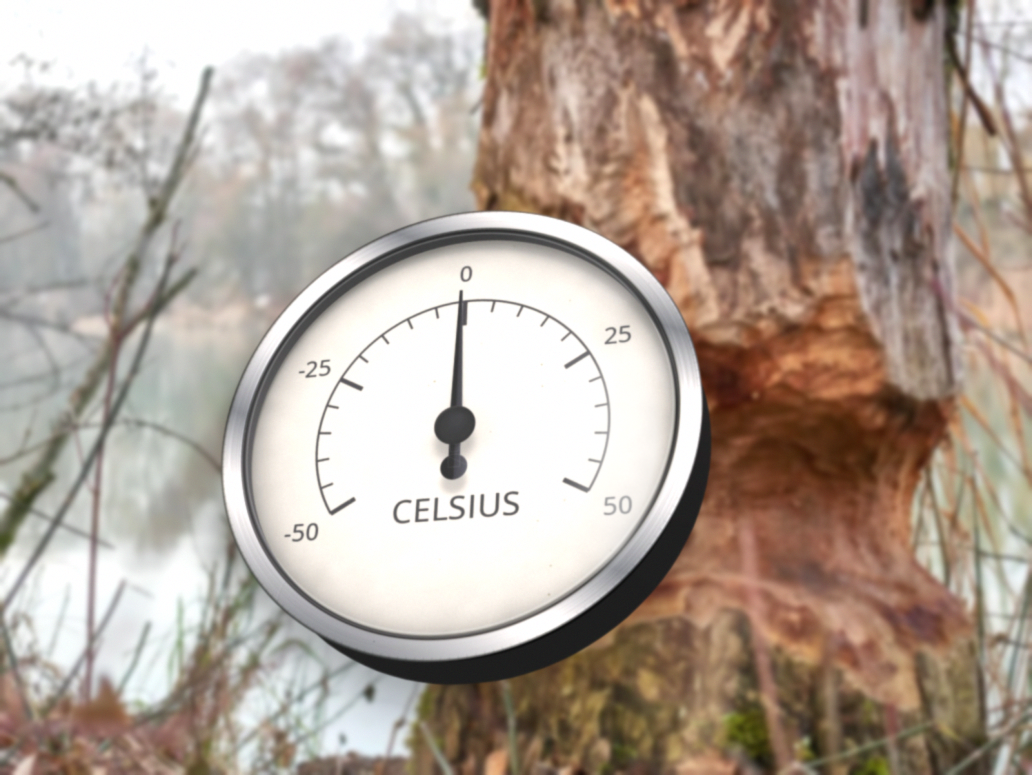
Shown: value=0 unit=°C
